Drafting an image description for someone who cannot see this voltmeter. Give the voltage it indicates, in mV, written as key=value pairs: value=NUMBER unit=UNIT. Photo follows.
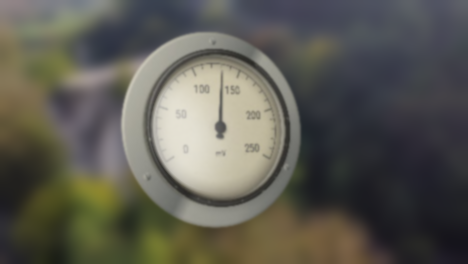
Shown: value=130 unit=mV
